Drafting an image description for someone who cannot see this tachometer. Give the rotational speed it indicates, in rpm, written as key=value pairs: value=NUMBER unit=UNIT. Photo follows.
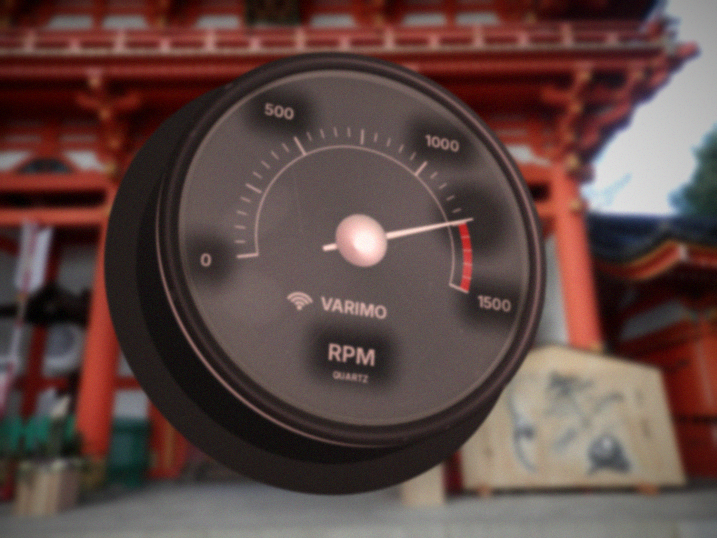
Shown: value=1250 unit=rpm
